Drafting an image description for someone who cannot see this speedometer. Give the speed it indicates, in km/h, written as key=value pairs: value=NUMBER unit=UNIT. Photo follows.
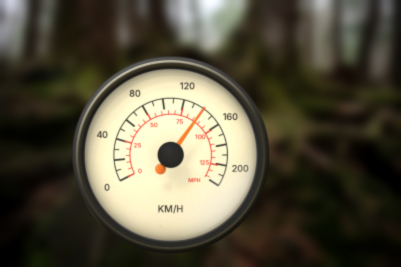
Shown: value=140 unit=km/h
